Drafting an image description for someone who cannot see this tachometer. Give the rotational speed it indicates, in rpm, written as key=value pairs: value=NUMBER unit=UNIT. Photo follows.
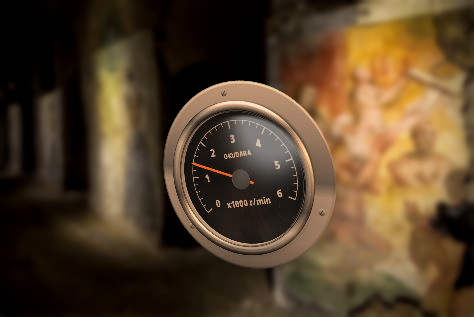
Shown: value=1400 unit=rpm
